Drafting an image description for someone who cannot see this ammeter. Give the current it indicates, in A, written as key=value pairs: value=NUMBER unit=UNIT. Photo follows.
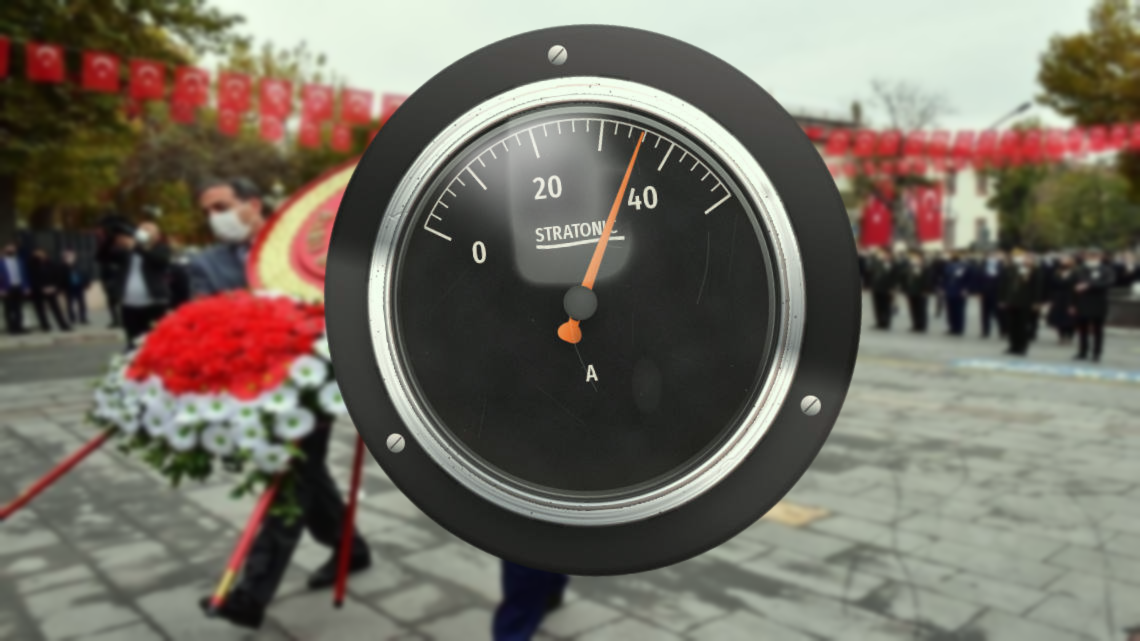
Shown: value=36 unit=A
